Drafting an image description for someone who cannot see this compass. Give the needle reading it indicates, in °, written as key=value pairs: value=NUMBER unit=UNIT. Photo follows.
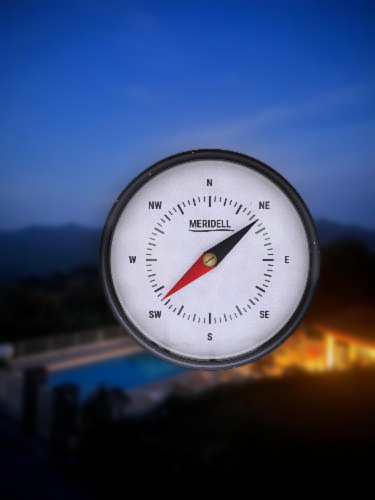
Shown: value=230 unit=°
